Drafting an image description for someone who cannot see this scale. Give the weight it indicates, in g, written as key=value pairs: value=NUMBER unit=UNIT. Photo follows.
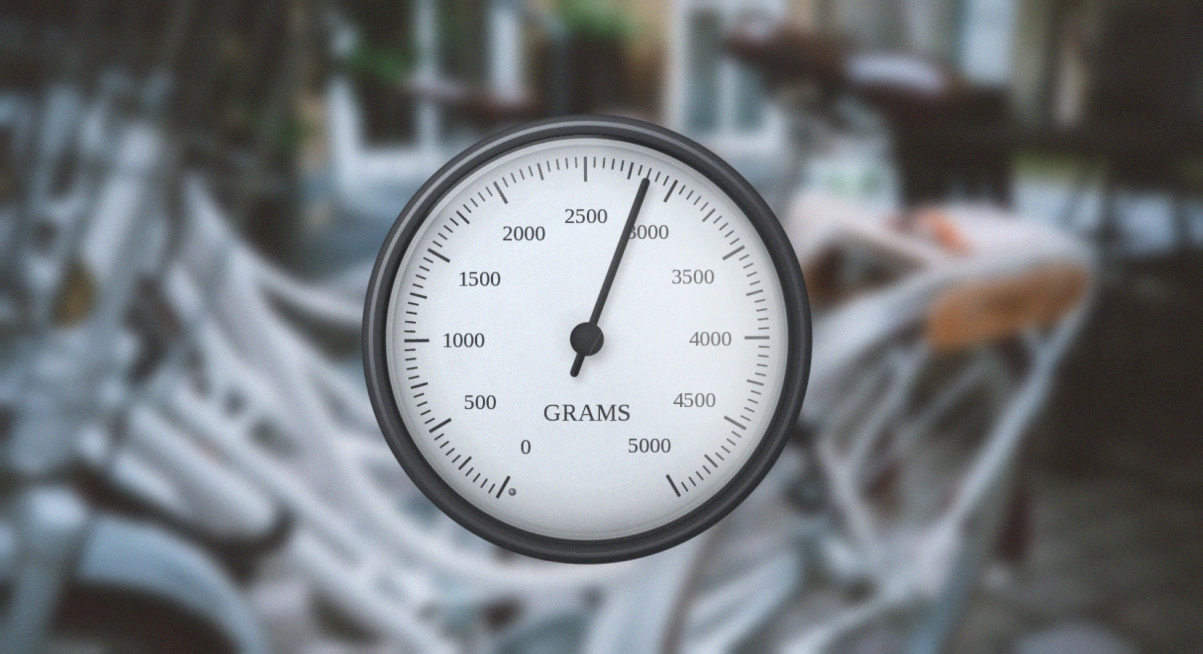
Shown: value=2850 unit=g
